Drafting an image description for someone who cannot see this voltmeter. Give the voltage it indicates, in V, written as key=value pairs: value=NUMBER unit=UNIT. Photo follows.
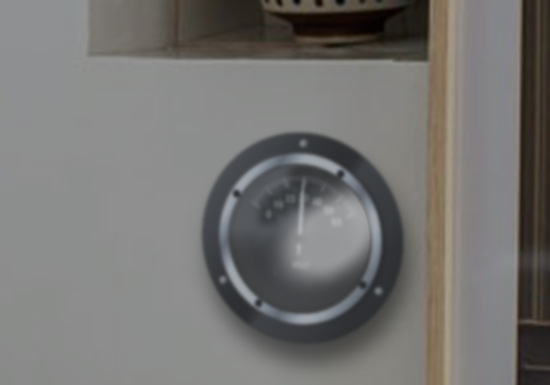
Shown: value=30 unit=V
